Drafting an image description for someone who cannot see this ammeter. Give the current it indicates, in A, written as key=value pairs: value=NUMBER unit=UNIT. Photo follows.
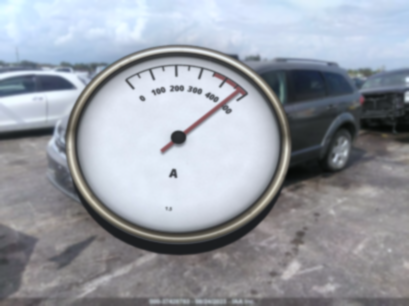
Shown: value=475 unit=A
